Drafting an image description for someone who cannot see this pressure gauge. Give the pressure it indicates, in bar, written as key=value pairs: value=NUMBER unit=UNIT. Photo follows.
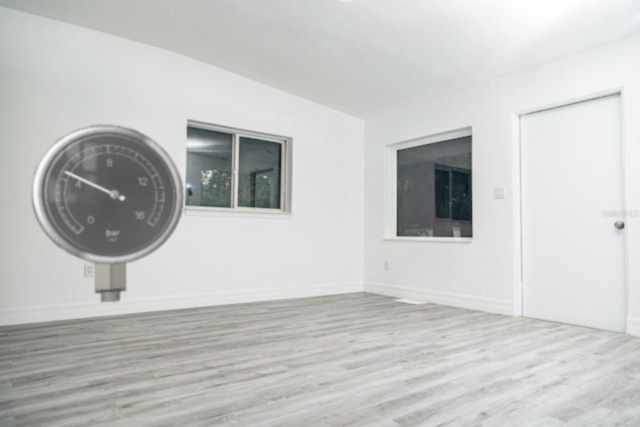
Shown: value=4.5 unit=bar
